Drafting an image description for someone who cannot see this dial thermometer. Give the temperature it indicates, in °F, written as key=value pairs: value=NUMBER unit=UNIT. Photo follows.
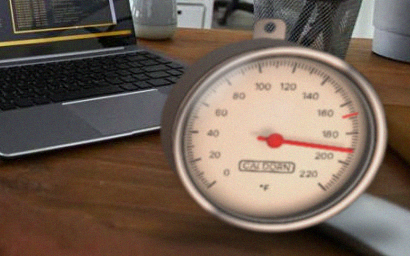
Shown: value=190 unit=°F
